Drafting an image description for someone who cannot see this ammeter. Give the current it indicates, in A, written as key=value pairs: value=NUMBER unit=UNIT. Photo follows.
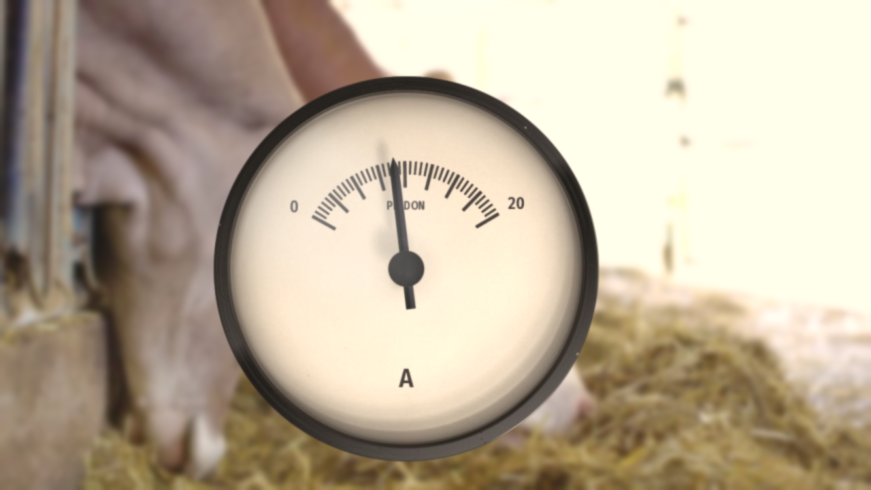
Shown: value=9 unit=A
